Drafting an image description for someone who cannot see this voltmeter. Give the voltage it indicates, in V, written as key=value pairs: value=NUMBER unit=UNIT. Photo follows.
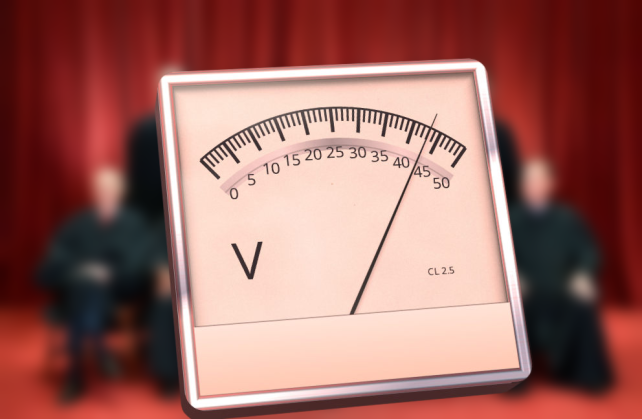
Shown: value=43 unit=V
